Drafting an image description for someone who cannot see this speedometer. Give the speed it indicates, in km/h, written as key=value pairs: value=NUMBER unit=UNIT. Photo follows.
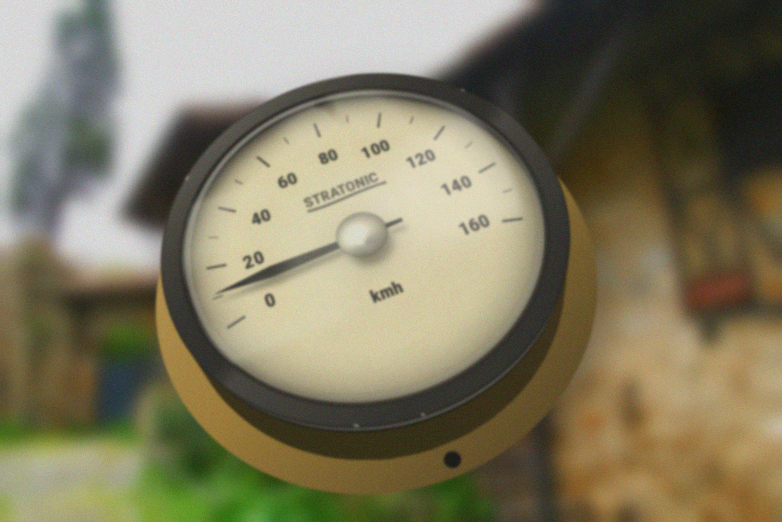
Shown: value=10 unit=km/h
